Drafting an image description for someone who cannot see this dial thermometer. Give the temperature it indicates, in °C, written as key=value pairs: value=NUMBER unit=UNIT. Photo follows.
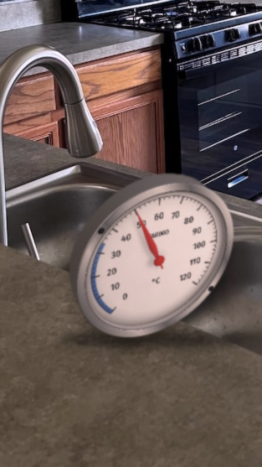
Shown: value=50 unit=°C
